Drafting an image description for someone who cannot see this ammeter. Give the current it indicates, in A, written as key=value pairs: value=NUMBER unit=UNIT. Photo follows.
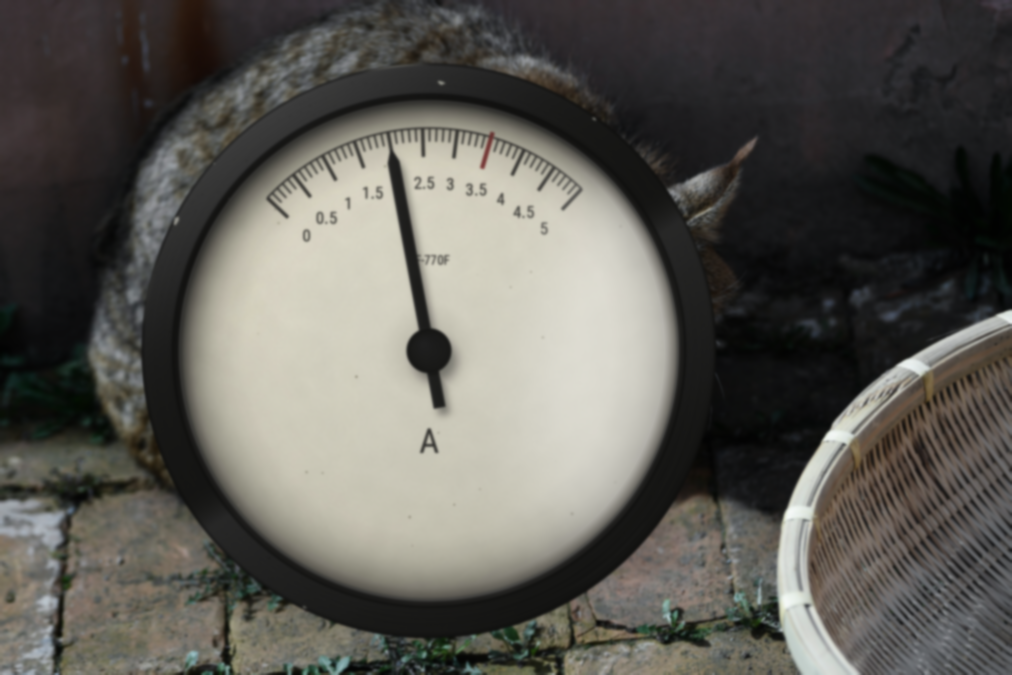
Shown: value=2 unit=A
